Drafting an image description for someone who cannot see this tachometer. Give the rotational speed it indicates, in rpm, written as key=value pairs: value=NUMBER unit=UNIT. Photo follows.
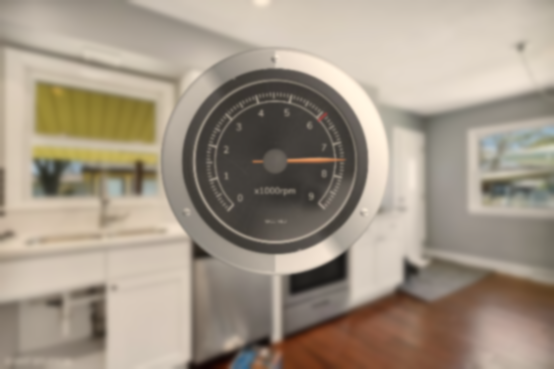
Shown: value=7500 unit=rpm
